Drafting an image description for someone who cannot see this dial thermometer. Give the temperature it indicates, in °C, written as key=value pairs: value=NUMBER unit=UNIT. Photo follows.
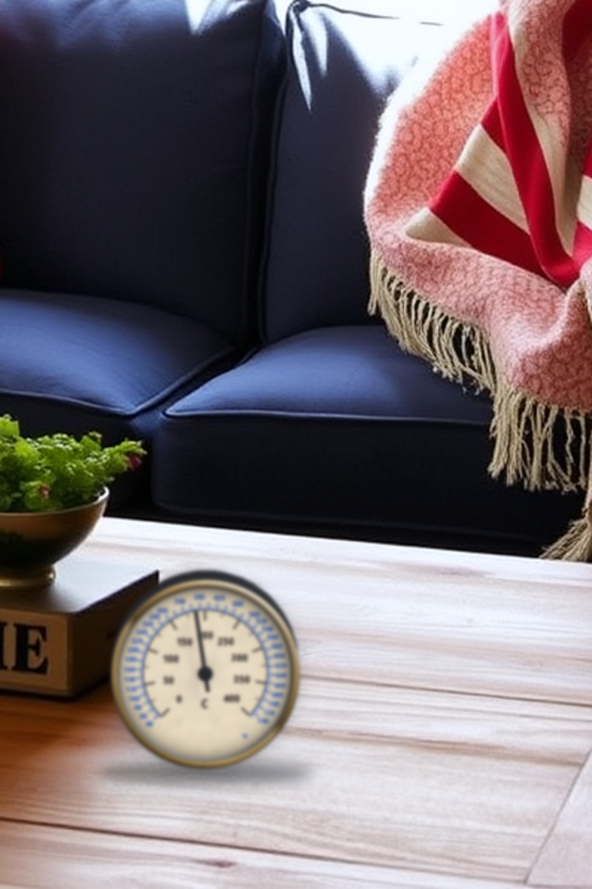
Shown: value=187.5 unit=°C
